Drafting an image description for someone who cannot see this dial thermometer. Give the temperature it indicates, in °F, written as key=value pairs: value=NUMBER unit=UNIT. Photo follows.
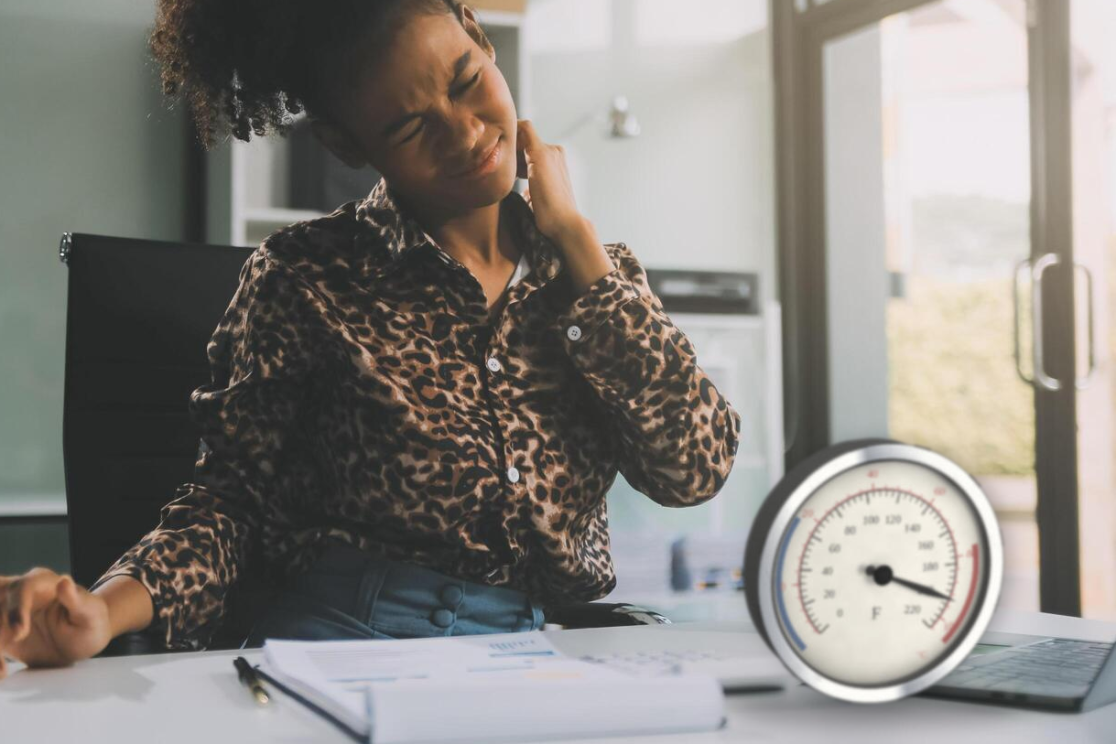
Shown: value=200 unit=°F
